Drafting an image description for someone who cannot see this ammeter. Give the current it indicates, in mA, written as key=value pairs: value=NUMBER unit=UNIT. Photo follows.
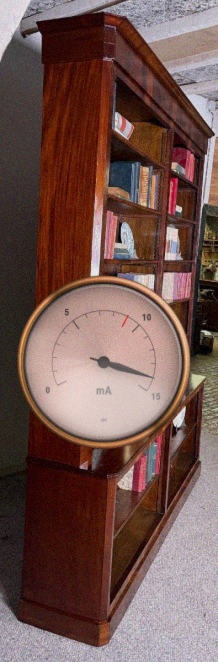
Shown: value=14 unit=mA
